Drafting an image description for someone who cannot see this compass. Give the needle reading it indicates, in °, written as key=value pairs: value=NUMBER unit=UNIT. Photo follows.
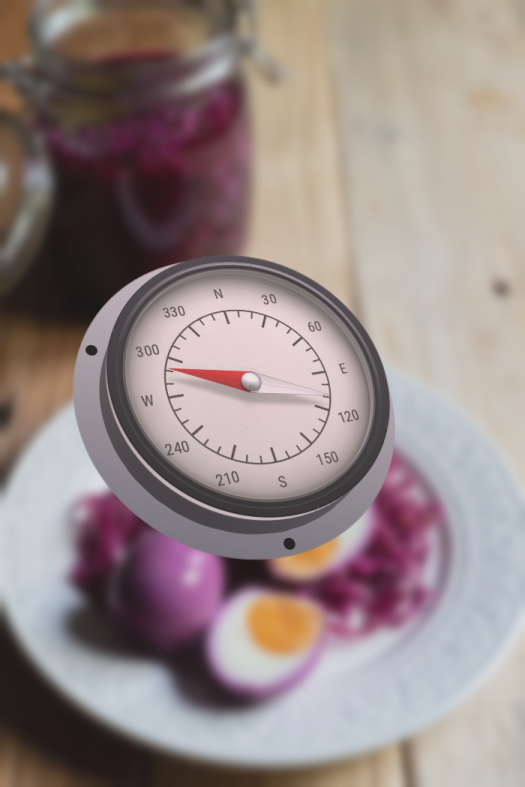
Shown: value=290 unit=°
